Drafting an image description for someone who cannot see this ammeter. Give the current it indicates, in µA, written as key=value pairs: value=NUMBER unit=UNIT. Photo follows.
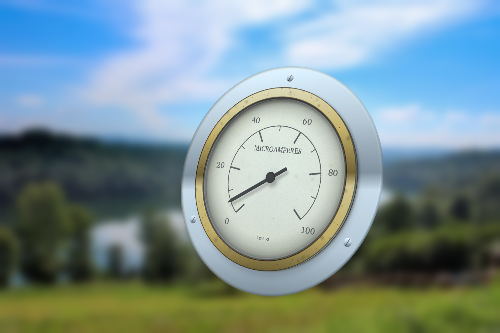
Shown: value=5 unit=µA
